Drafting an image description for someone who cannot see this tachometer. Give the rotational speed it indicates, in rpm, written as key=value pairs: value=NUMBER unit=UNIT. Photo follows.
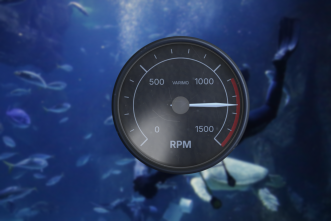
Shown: value=1250 unit=rpm
